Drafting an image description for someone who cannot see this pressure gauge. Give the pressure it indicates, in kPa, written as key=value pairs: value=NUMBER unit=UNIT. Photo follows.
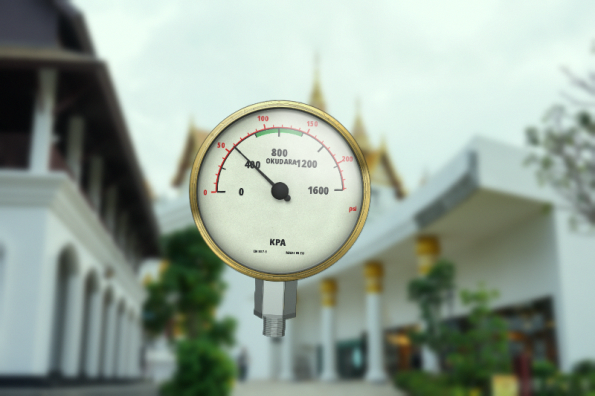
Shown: value=400 unit=kPa
